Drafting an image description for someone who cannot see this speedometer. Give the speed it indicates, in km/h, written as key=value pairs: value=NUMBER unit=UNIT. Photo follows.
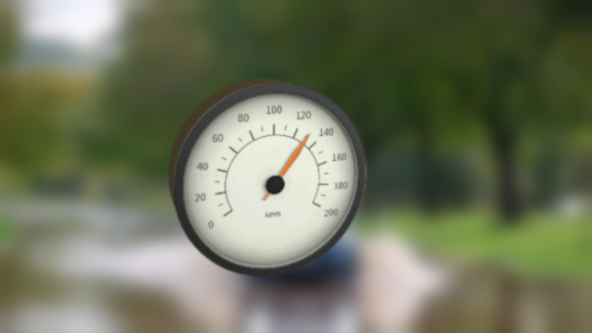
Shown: value=130 unit=km/h
